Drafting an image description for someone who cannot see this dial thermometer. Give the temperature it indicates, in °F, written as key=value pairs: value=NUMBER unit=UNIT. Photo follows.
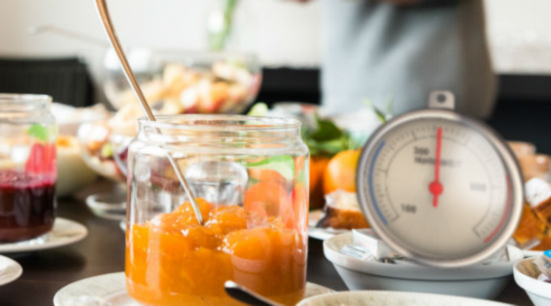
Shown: value=350 unit=°F
